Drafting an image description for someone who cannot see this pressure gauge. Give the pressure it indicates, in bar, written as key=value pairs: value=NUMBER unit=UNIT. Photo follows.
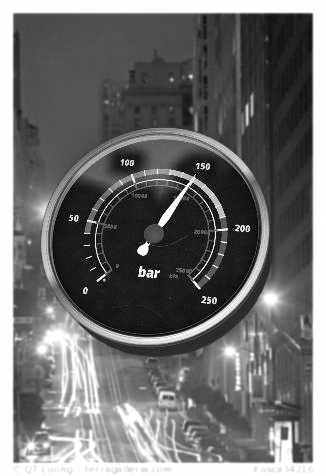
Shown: value=150 unit=bar
